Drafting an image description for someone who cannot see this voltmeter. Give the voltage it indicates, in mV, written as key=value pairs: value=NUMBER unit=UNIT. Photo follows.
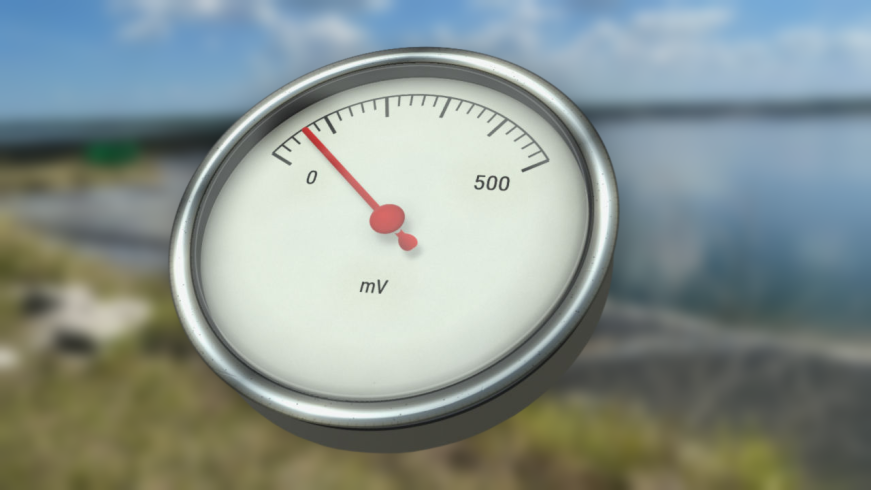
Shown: value=60 unit=mV
